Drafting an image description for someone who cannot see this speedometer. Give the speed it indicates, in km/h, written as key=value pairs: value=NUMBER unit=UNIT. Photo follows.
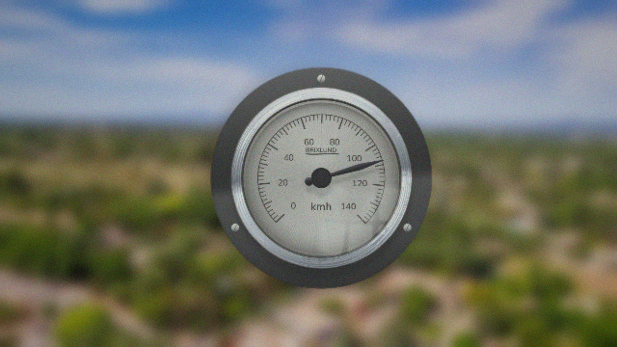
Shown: value=108 unit=km/h
